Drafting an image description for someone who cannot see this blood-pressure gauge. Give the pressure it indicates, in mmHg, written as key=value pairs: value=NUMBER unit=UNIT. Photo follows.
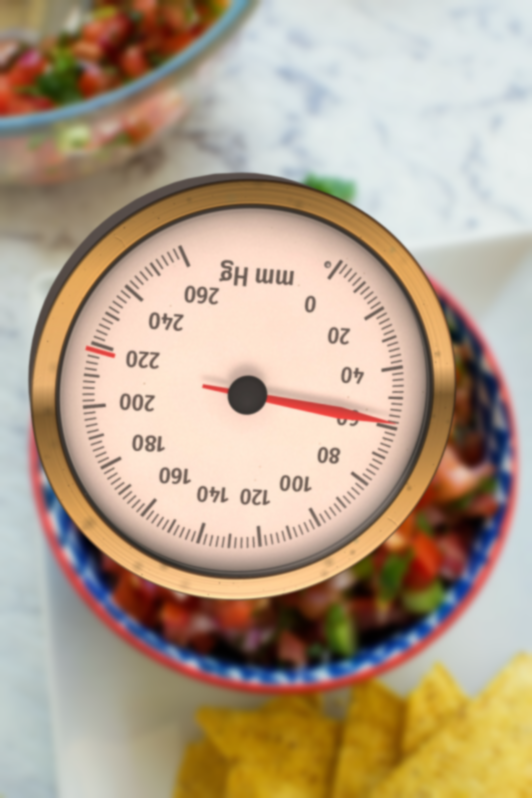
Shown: value=58 unit=mmHg
